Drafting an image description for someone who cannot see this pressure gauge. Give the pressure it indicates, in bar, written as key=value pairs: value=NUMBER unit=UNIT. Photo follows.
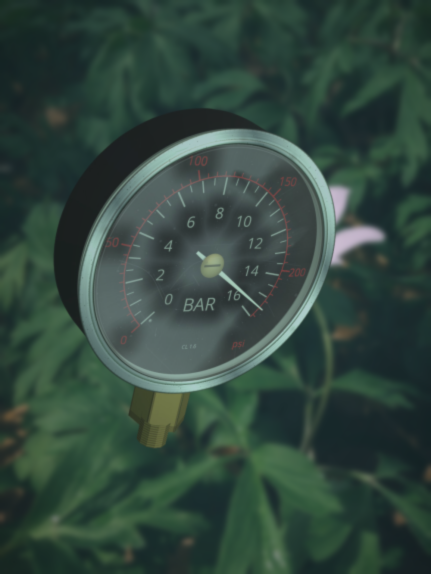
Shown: value=15.5 unit=bar
